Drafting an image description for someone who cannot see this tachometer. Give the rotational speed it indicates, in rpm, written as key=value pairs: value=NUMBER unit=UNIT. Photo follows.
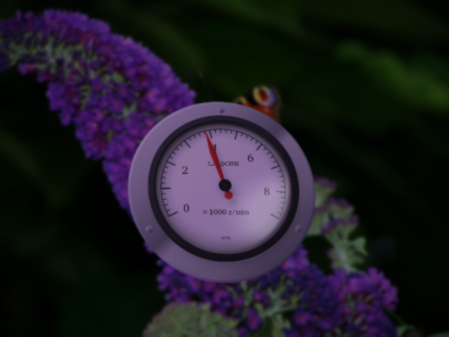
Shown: value=3800 unit=rpm
